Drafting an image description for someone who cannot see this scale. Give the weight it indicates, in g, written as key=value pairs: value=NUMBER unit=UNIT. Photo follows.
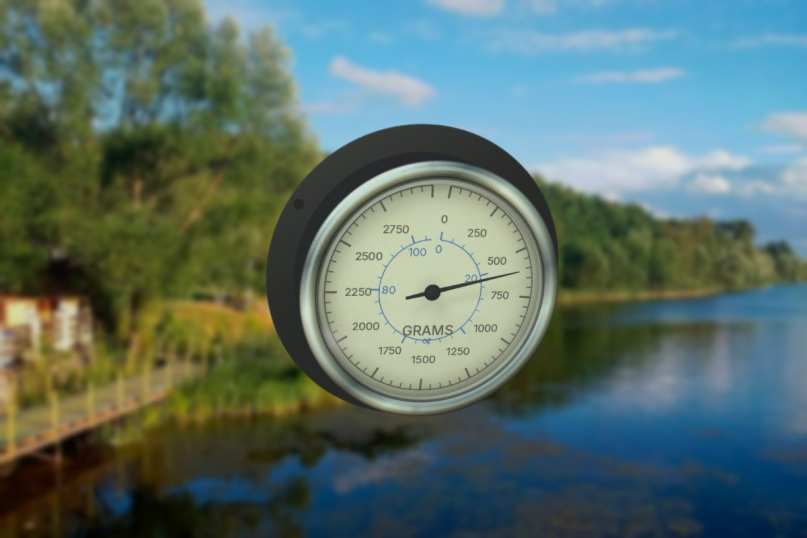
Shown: value=600 unit=g
